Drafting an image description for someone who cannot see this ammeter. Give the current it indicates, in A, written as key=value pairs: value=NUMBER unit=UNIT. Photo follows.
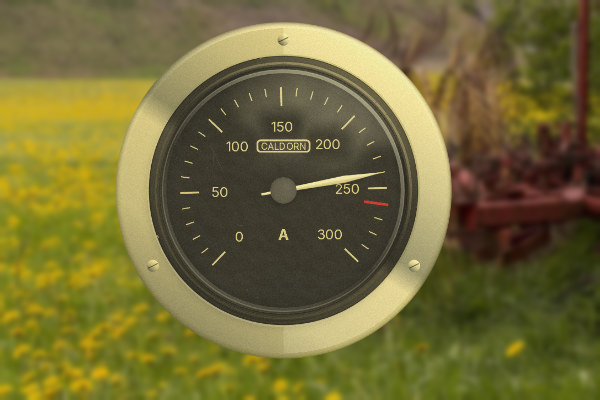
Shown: value=240 unit=A
